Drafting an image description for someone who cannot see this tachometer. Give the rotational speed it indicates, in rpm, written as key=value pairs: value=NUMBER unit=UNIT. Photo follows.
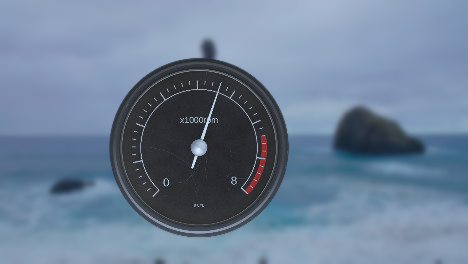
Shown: value=4600 unit=rpm
